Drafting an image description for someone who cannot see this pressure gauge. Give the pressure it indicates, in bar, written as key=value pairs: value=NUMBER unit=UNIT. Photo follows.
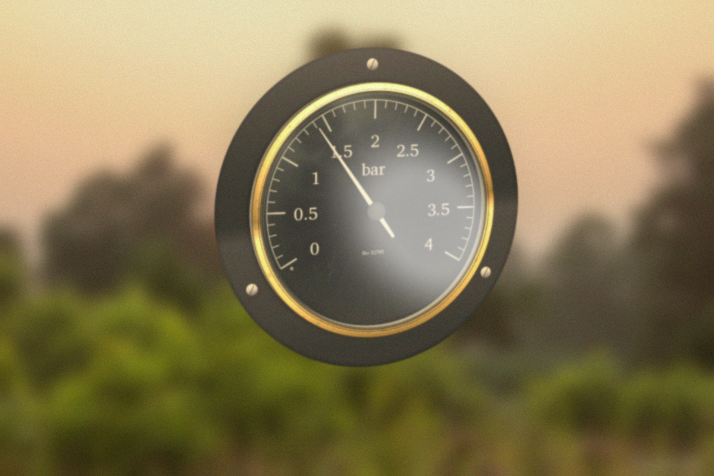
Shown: value=1.4 unit=bar
